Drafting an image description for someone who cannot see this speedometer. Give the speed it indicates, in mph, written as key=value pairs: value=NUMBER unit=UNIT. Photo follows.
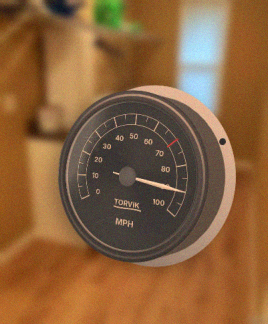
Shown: value=90 unit=mph
